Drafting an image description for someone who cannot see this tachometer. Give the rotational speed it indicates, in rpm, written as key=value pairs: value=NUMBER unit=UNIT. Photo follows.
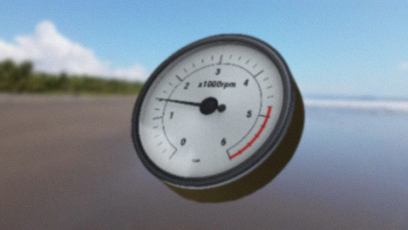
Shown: value=1400 unit=rpm
